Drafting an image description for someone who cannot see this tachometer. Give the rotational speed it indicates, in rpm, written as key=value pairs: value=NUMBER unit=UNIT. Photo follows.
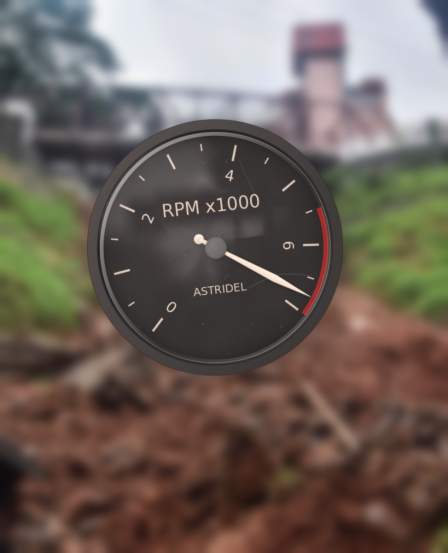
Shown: value=6750 unit=rpm
